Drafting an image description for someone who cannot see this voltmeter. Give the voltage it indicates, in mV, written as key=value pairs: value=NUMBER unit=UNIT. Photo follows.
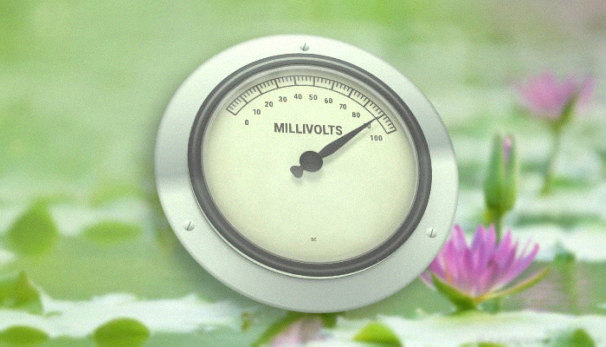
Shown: value=90 unit=mV
